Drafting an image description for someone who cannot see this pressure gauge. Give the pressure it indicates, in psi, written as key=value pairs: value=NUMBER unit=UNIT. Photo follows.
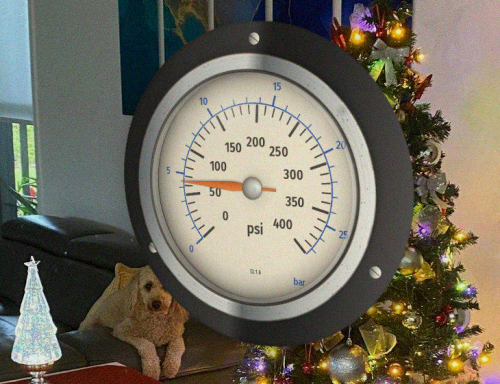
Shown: value=65 unit=psi
